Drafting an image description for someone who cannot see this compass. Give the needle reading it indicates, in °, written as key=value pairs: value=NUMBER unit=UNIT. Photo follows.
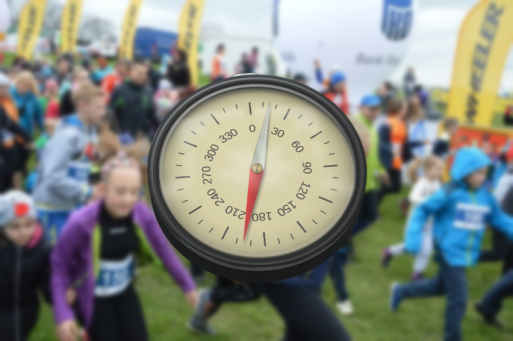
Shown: value=195 unit=°
